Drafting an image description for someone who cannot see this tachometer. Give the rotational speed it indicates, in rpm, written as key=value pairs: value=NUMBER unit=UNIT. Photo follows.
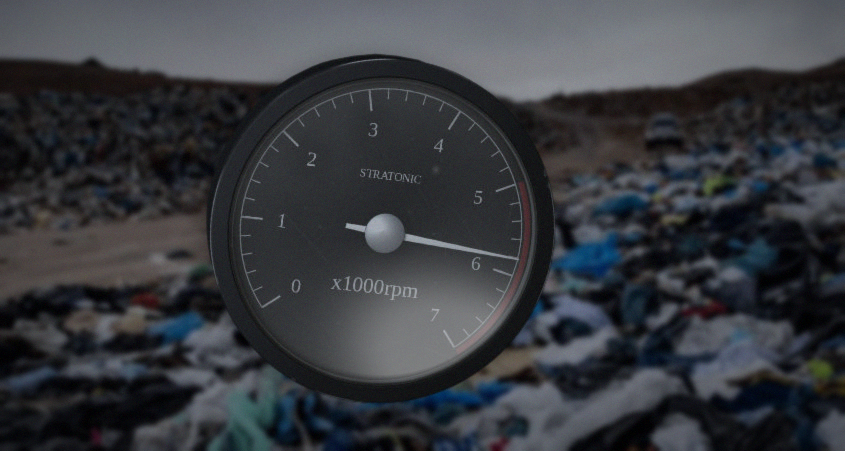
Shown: value=5800 unit=rpm
